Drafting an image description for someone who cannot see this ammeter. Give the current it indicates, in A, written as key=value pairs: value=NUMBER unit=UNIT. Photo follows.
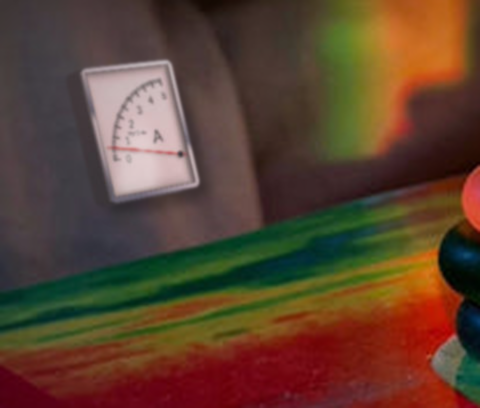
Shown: value=0.5 unit=A
